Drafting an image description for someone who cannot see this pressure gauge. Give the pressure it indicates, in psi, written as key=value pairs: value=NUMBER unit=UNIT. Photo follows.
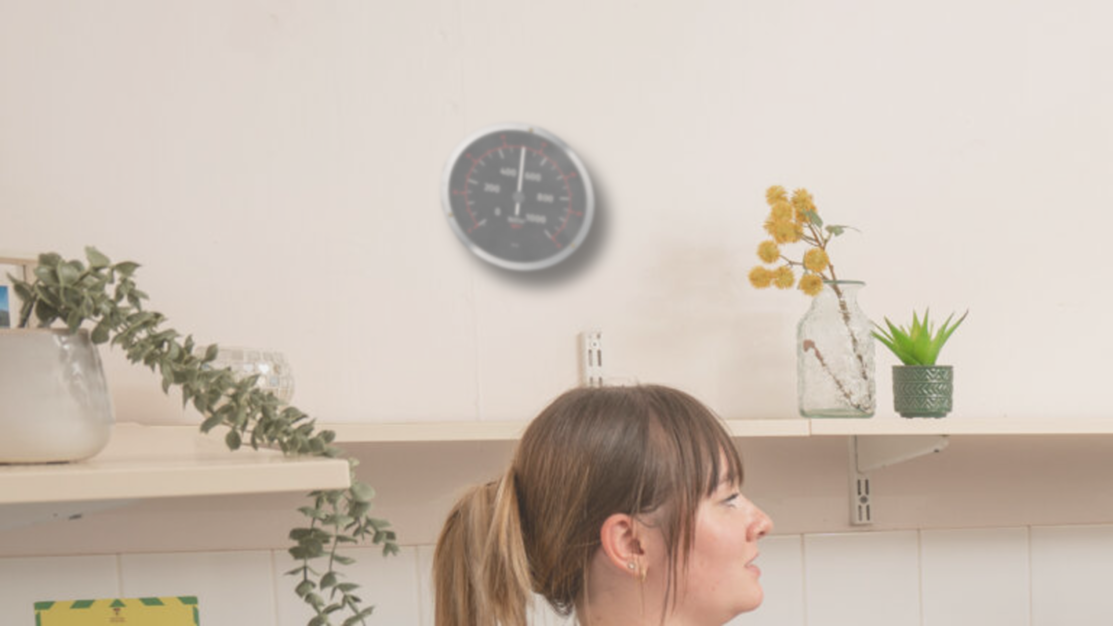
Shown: value=500 unit=psi
